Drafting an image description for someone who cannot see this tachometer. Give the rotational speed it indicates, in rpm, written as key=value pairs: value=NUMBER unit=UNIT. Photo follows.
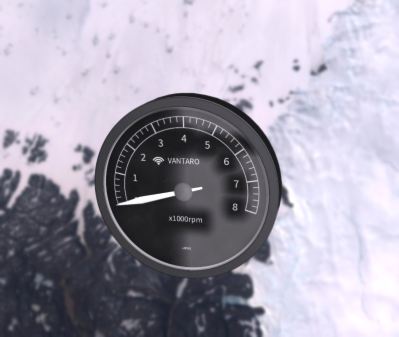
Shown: value=0 unit=rpm
